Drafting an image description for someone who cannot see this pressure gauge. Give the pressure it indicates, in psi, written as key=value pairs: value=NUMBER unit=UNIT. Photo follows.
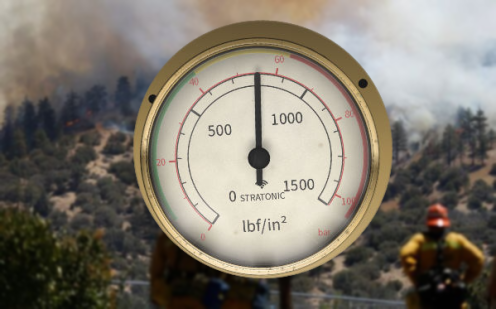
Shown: value=800 unit=psi
